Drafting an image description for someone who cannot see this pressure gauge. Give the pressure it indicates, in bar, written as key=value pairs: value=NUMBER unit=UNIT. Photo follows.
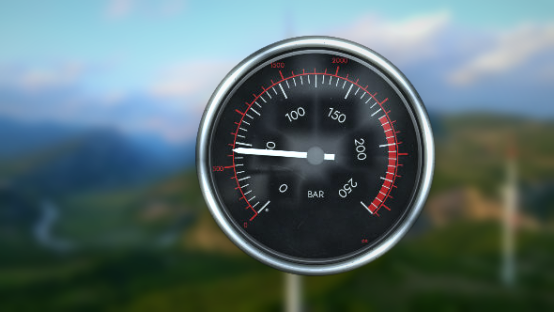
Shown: value=45 unit=bar
